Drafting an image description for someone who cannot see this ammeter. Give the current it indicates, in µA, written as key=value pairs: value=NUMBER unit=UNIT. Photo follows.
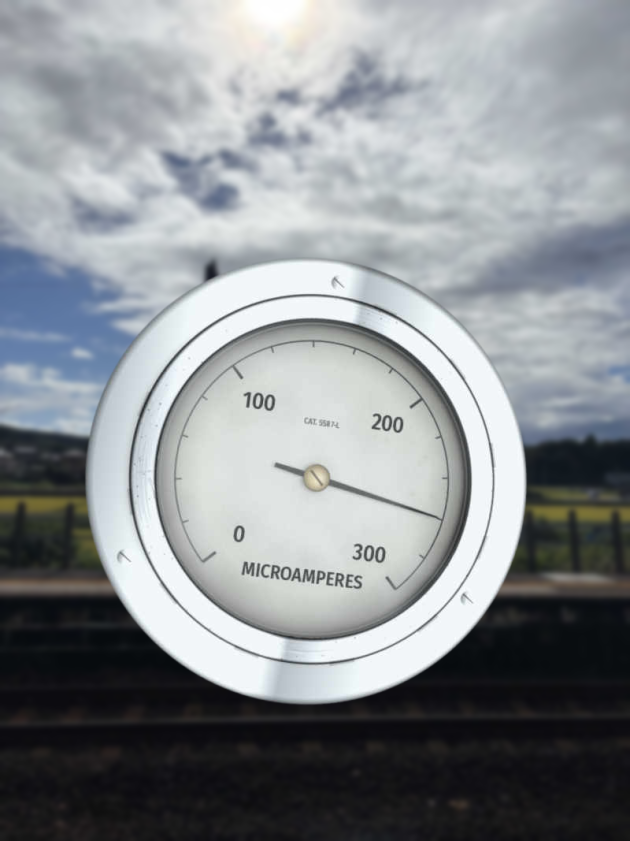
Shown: value=260 unit=µA
